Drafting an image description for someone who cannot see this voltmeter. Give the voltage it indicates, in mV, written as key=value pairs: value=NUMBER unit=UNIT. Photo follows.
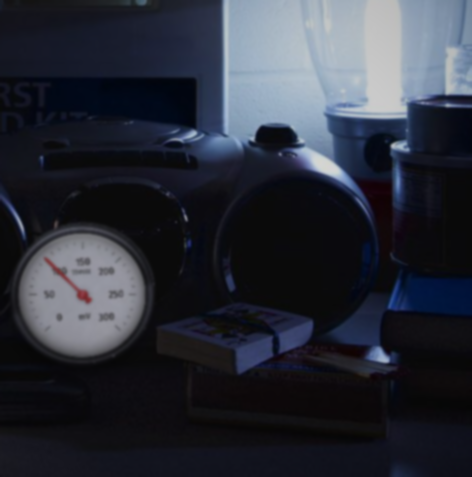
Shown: value=100 unit=mV
